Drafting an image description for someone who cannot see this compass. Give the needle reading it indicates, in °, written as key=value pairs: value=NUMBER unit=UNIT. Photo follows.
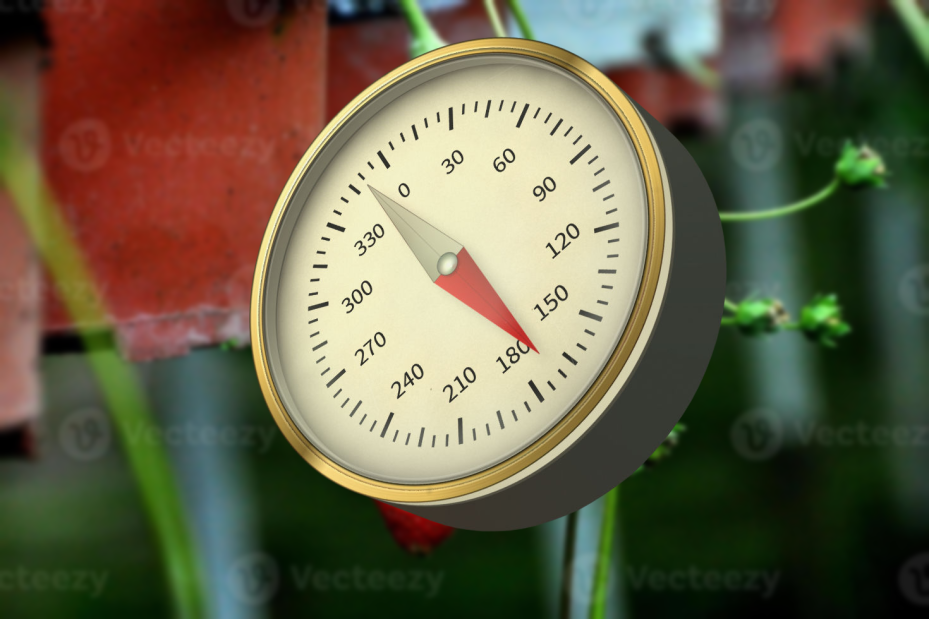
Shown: value=170 unit=°
